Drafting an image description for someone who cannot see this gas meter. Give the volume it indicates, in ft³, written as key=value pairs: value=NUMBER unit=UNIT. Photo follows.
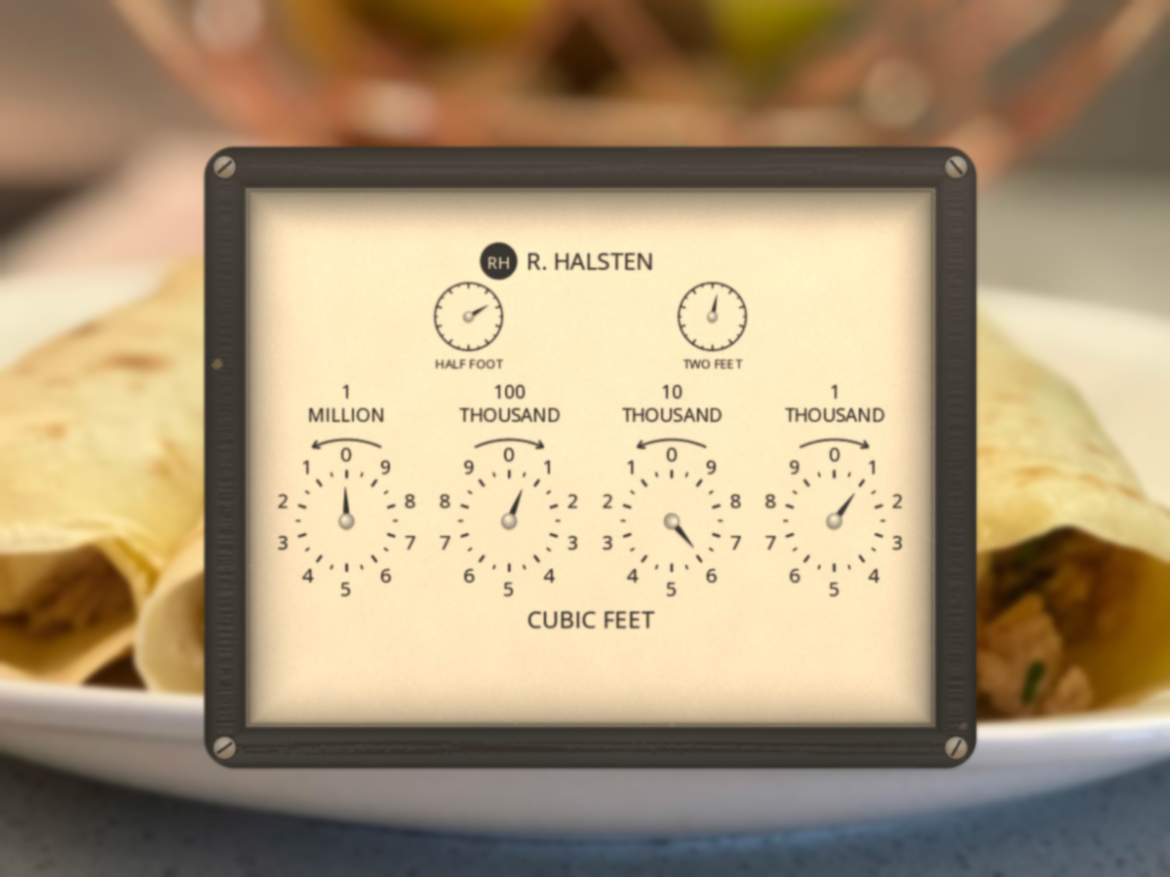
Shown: value=6100 unit=ft³
